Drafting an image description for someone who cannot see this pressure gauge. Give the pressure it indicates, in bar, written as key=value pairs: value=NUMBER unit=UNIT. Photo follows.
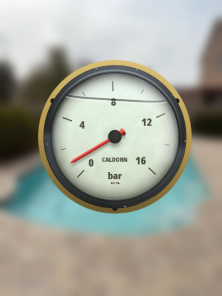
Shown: value=1 unit=bar
